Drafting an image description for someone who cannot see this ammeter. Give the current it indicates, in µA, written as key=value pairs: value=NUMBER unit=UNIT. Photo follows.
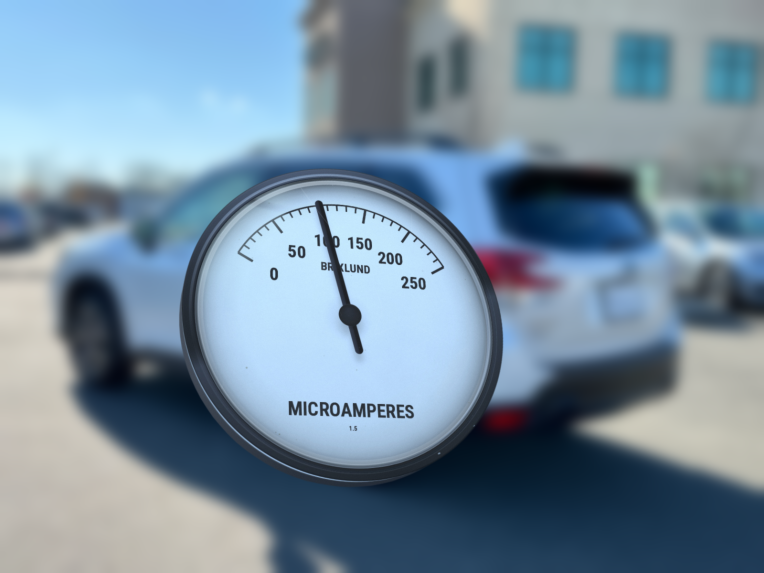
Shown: value=100 unit=µA
